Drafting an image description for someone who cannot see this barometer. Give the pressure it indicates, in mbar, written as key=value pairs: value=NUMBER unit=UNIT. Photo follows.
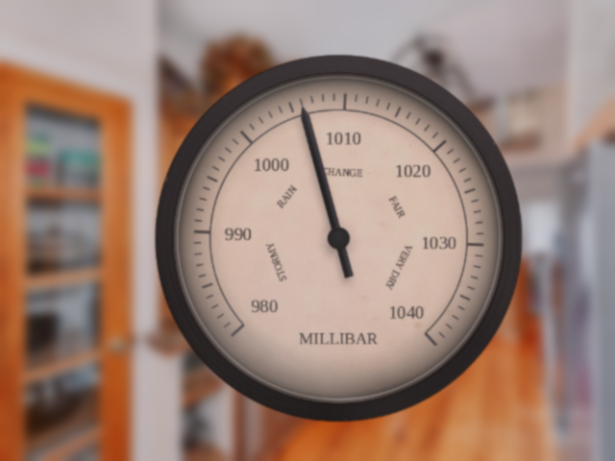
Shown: value=1006 unit=mbar
